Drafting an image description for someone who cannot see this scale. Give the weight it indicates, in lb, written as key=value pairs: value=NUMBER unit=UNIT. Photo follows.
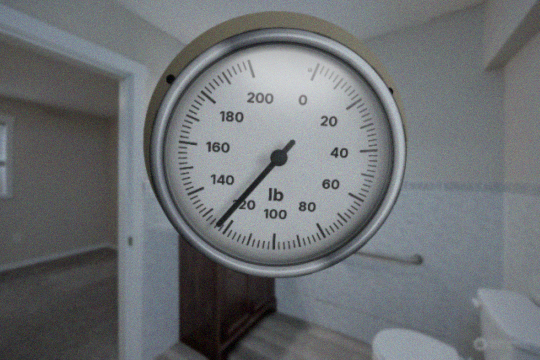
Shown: value=124 unit=lb
